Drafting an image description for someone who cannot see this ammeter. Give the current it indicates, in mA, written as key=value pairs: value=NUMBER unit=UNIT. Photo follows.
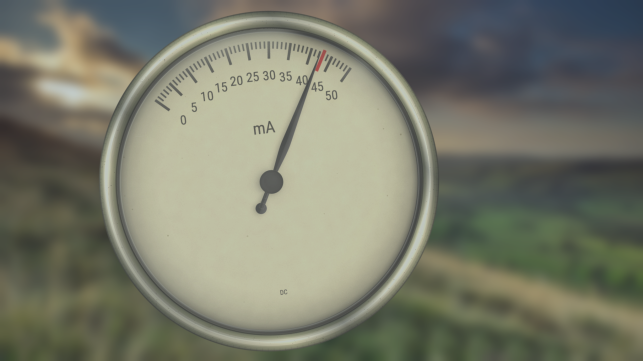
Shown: value=42 unit=mA
